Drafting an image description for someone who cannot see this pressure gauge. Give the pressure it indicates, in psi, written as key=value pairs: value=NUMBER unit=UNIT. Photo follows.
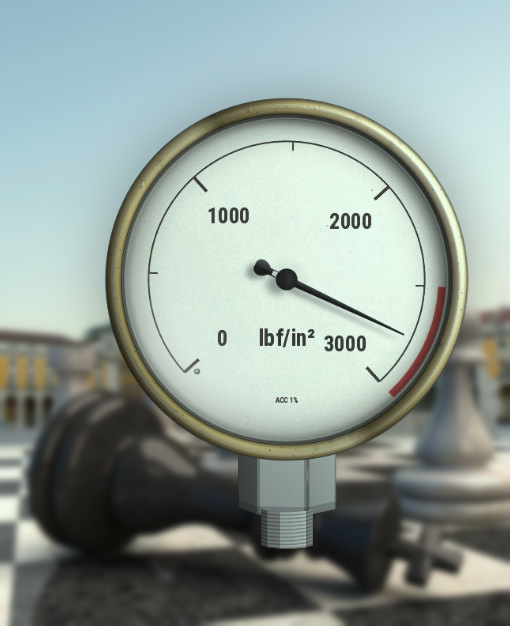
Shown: value=2750 unit=psi
